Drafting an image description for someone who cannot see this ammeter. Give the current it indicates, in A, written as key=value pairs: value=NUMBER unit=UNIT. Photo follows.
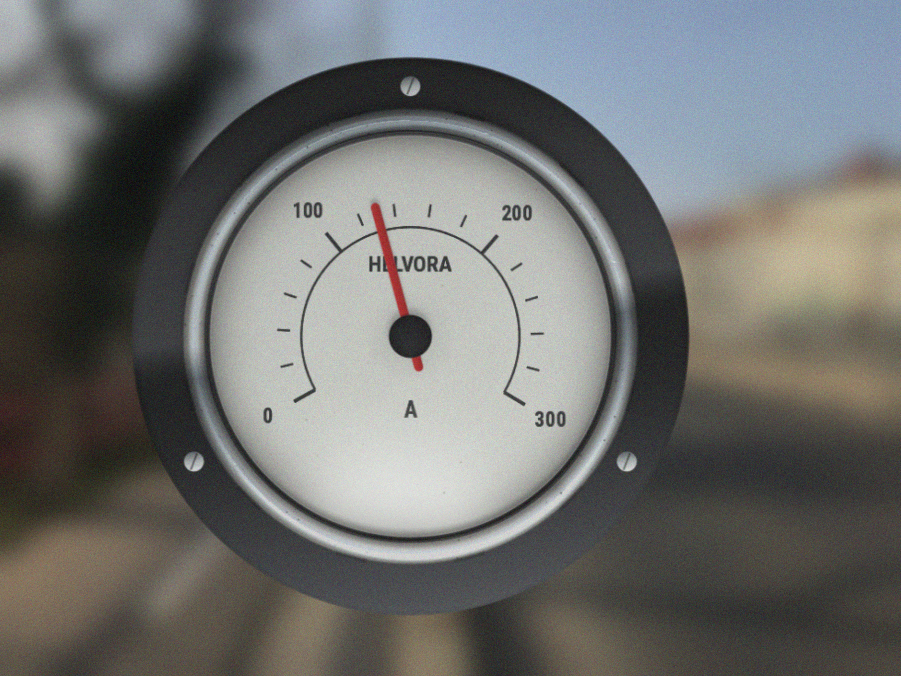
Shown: value=130 unit=A
